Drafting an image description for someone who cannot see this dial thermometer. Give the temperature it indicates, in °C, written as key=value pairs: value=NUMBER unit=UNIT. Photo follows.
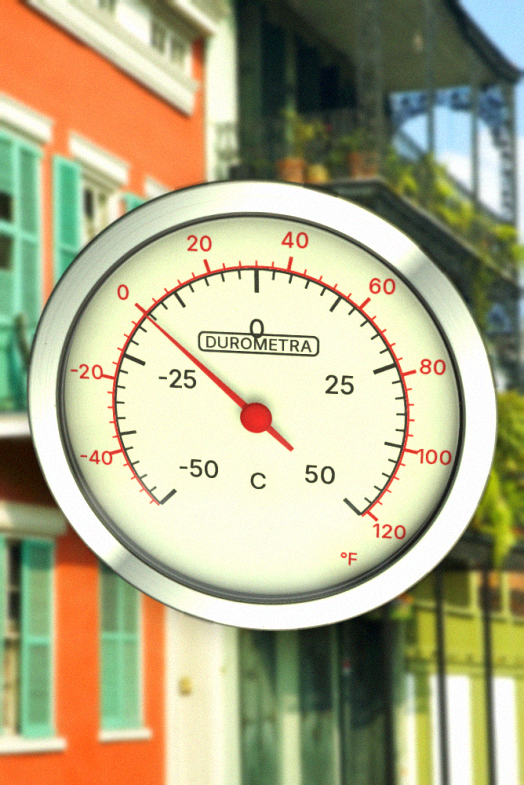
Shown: value=-17.5 unit=°C
